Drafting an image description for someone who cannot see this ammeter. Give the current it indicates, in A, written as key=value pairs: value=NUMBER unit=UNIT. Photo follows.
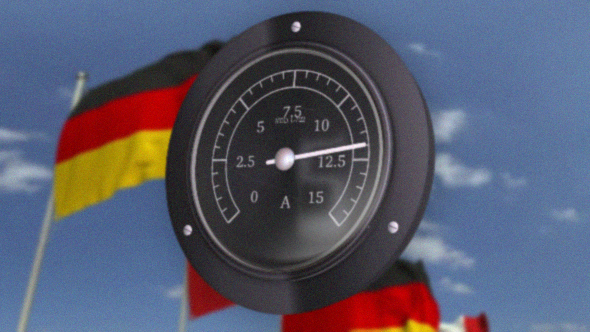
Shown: value=12 unit=A
